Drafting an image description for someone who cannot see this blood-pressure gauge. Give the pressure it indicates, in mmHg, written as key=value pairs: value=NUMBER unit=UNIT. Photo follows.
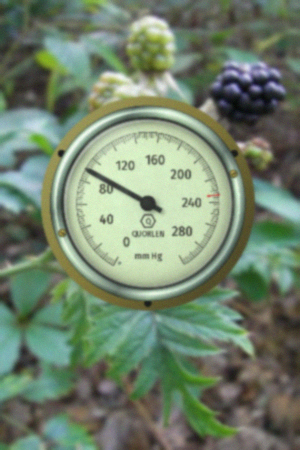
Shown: value=90 unit=mmHg
